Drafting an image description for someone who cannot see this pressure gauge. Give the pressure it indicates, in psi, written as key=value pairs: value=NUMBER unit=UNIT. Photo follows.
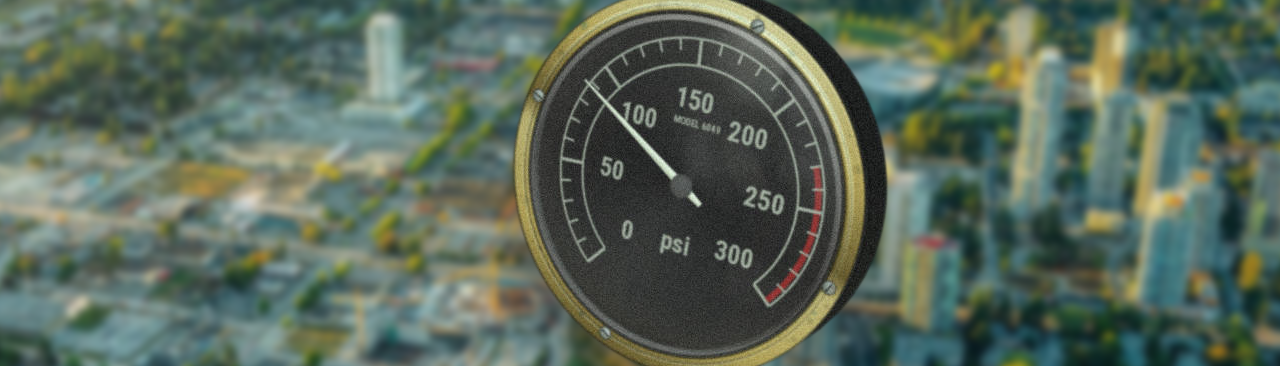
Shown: value=90 unit=psi
